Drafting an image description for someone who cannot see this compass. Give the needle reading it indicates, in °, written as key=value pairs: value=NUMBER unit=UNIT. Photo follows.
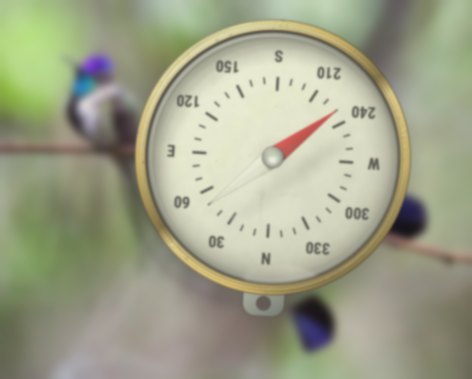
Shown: value=230 unit=°
